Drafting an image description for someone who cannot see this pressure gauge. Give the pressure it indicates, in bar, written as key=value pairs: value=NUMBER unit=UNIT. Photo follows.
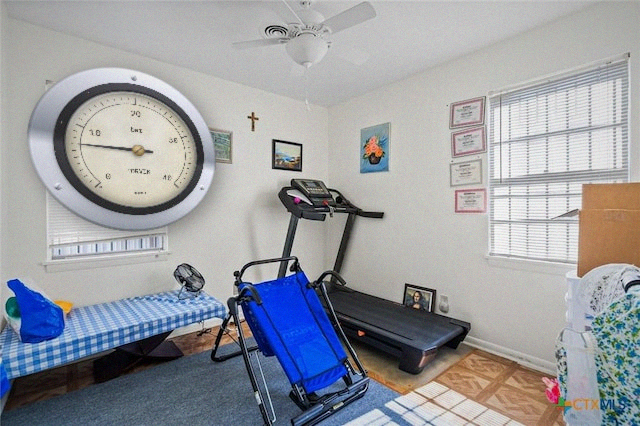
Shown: value=7 unit=bar
